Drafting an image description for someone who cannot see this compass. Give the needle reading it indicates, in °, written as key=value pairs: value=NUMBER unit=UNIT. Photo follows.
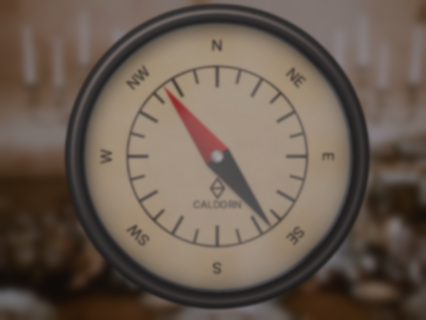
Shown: value=322.5 unit=°
